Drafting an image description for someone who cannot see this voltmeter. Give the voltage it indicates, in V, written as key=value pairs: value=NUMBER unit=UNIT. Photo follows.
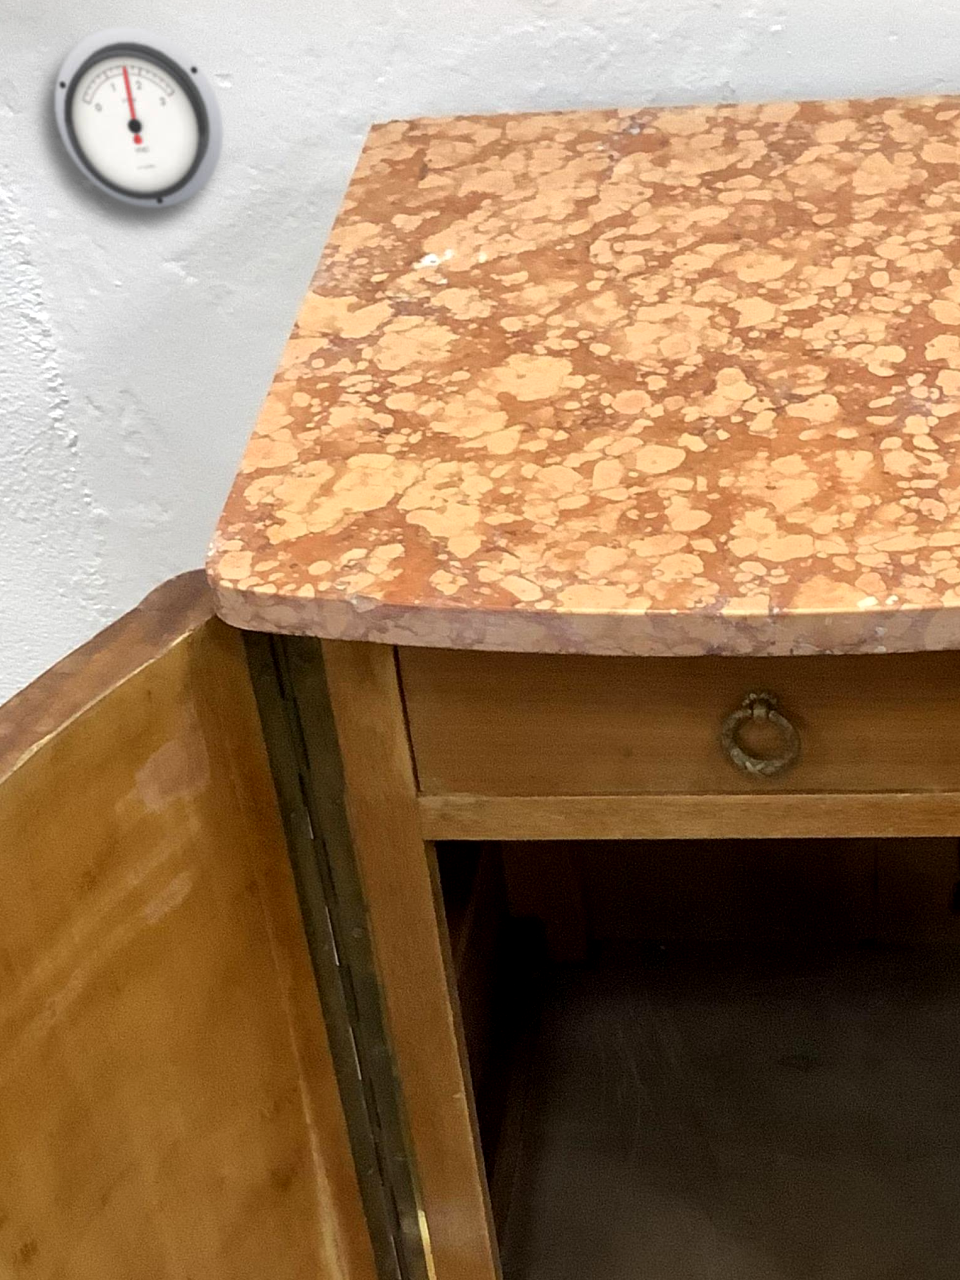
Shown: value=1.6 unit=V
